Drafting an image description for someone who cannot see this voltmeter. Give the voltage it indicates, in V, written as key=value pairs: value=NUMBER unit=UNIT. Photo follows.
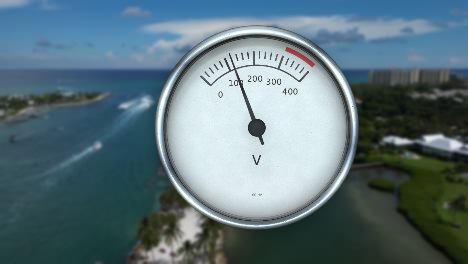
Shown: value=120 unit=V
